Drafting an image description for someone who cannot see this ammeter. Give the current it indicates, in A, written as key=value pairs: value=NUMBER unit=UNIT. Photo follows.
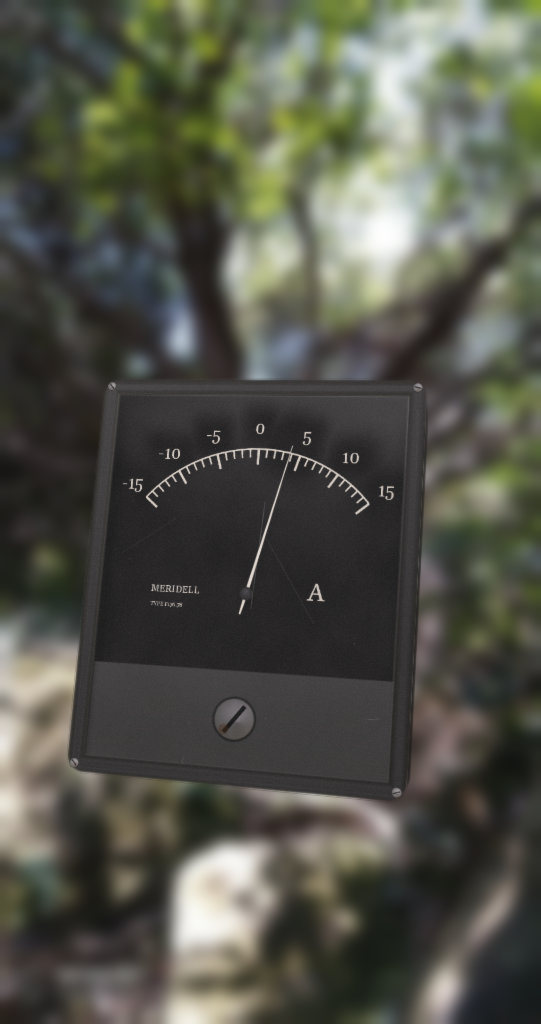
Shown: value=4 unit=A
